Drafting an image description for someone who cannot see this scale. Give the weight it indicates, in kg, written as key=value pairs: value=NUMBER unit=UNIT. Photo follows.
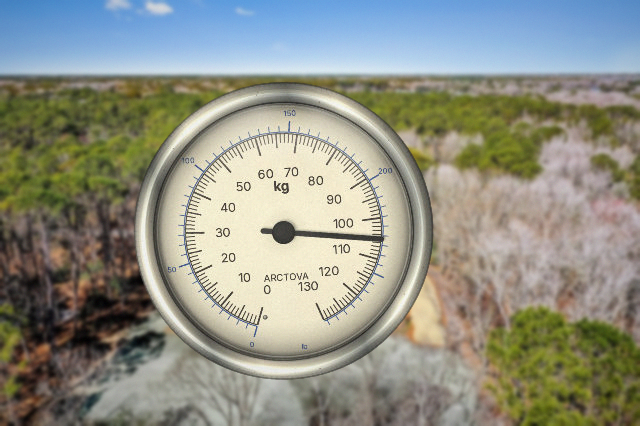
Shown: value=105 unit=kg
